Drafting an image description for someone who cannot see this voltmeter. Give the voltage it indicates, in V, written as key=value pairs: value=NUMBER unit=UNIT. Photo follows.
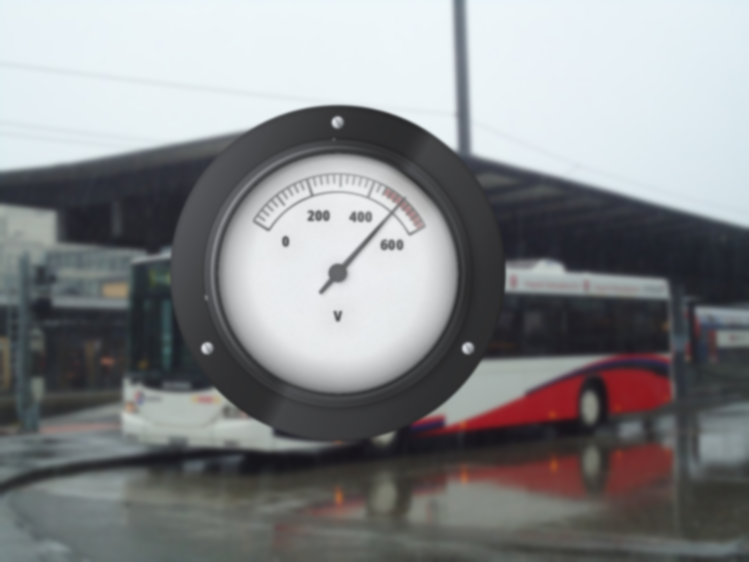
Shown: value=500 unit=V
